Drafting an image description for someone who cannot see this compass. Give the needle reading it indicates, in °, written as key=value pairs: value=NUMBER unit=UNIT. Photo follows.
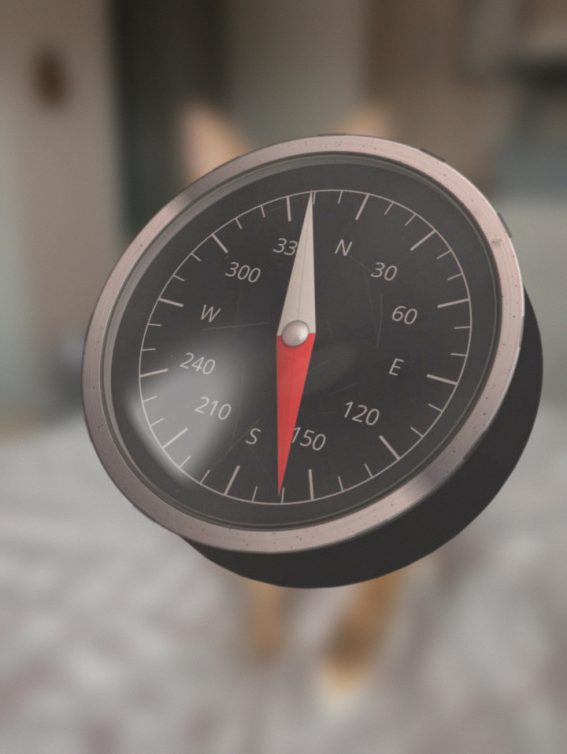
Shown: value=160 unit=°
